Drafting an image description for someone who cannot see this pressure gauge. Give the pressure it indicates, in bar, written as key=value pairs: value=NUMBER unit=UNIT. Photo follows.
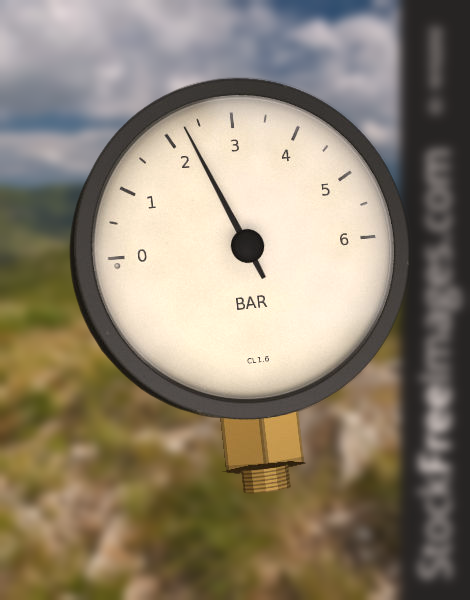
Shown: value=2.25 unit=bar
